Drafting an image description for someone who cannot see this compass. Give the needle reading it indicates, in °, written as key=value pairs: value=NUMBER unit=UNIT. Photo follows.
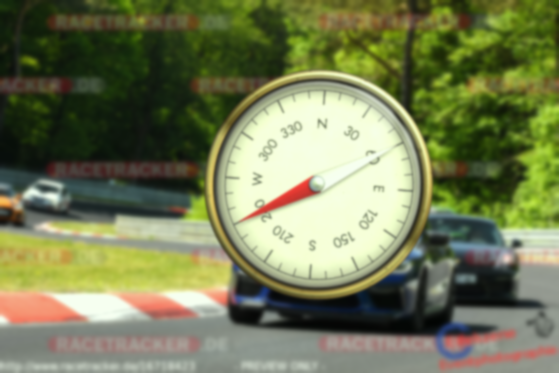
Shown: value=240 unit=°
